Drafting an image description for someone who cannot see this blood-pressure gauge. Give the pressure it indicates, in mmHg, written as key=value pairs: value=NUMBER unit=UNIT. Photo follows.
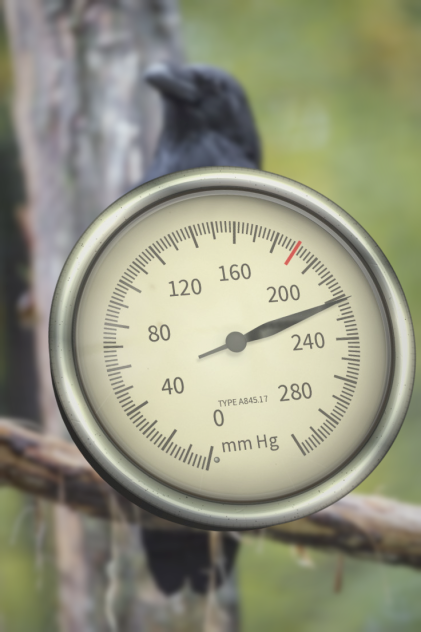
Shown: value=222 unit=mmHg
